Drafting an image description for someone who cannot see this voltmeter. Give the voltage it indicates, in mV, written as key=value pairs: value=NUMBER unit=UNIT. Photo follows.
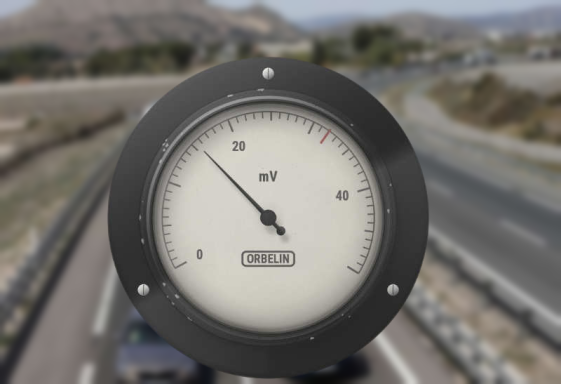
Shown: value=15.5 unit=mV
